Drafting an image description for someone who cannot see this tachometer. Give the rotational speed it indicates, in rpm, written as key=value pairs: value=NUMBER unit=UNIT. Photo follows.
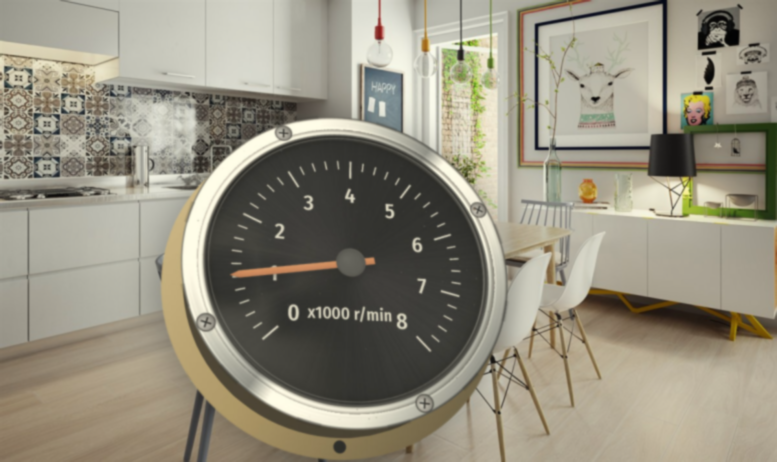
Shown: value=1000 unit=rpm
